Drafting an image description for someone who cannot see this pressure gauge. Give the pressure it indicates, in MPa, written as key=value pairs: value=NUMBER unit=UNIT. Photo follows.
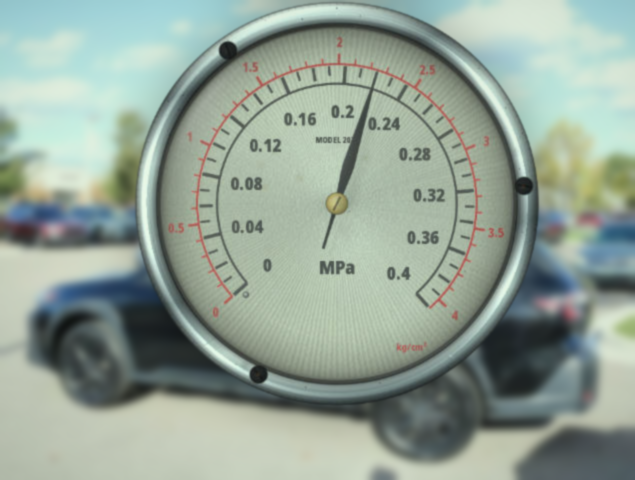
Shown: value=0.22 unit=MPa
